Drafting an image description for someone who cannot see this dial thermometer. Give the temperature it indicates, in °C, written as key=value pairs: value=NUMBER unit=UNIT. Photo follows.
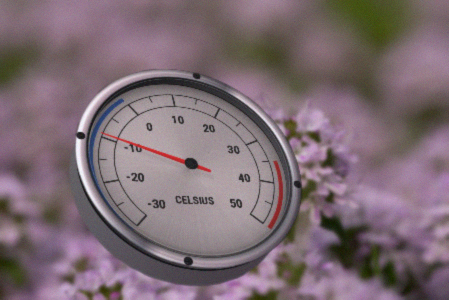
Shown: value=-10 unit=°C
